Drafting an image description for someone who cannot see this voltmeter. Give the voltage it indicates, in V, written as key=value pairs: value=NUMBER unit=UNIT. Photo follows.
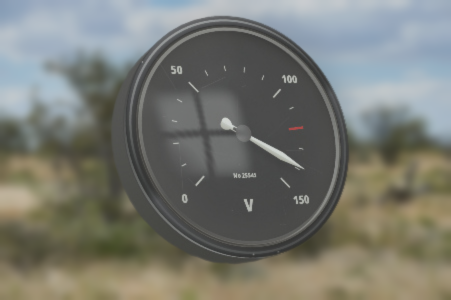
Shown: value=140 unit=V
